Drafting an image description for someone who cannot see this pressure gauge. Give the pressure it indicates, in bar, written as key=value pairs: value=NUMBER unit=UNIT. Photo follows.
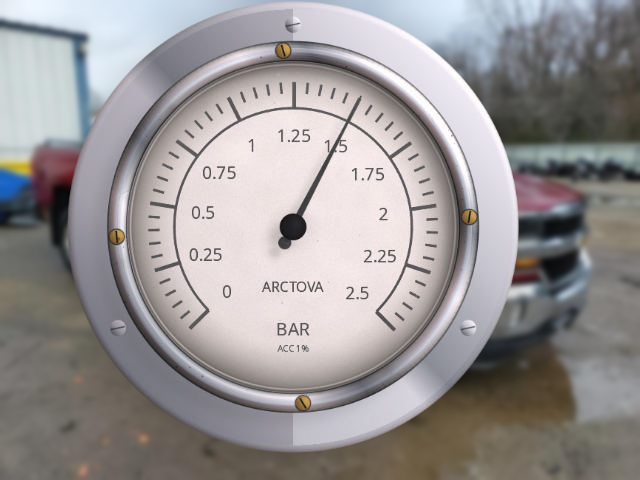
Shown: value=1.5 unit=bar
